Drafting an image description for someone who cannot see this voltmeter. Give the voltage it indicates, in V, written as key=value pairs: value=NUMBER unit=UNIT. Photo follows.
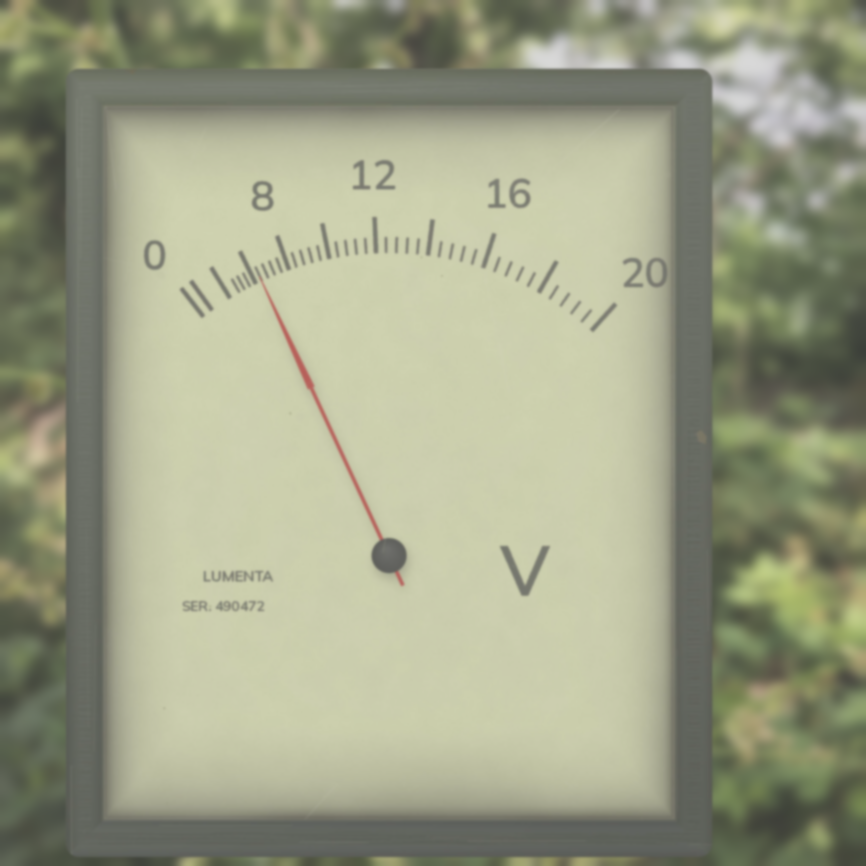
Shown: value=6.4 unit=V
